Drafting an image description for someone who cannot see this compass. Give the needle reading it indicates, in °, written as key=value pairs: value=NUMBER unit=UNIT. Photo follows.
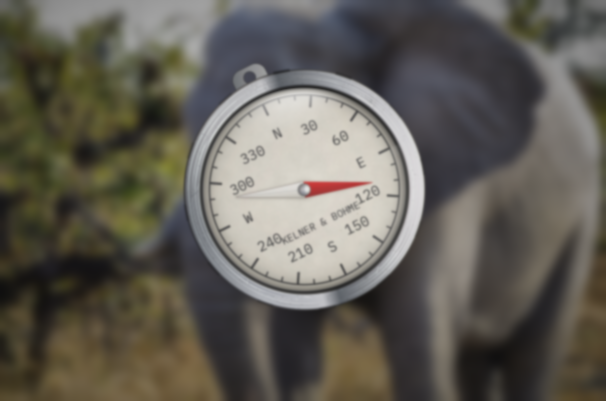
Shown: value=110 unit=°
